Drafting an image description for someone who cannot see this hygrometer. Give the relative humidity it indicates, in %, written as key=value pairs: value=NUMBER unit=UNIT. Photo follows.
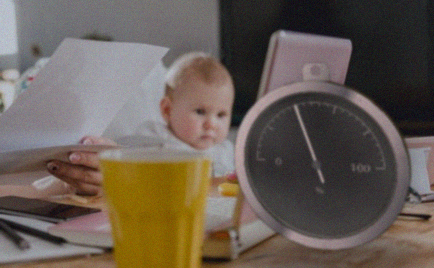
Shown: value=40 unit=%
